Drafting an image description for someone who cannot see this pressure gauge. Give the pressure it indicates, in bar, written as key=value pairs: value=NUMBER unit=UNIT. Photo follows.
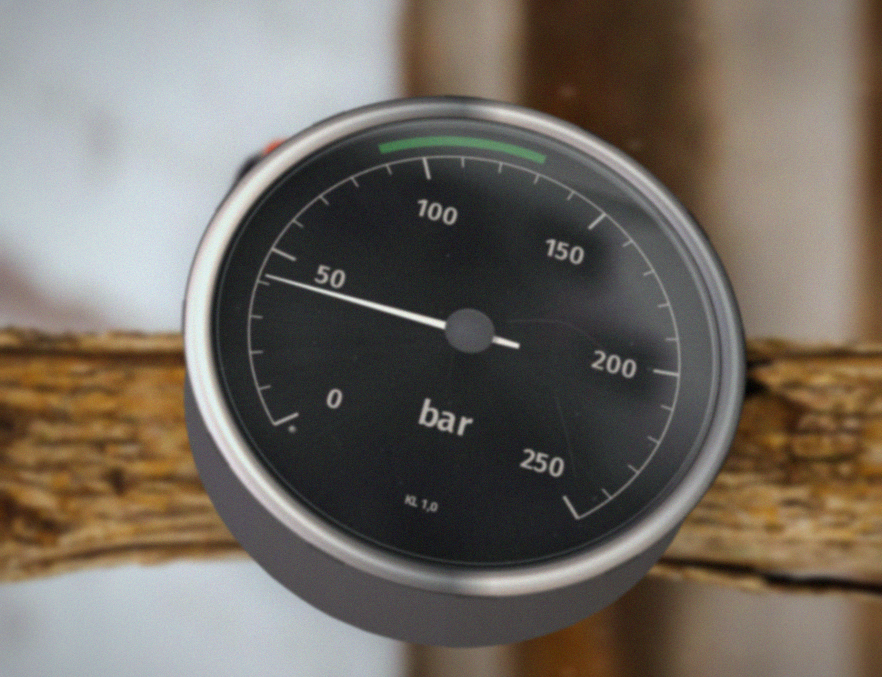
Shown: value=40 unit=bar
